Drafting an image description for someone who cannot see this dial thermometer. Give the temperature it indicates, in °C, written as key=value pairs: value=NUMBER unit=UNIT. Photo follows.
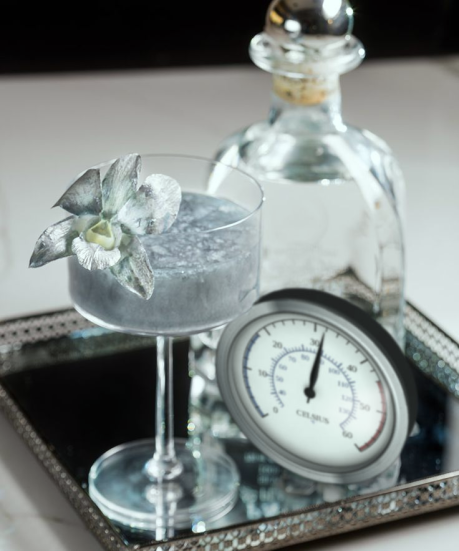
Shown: value=32 unit=°C
